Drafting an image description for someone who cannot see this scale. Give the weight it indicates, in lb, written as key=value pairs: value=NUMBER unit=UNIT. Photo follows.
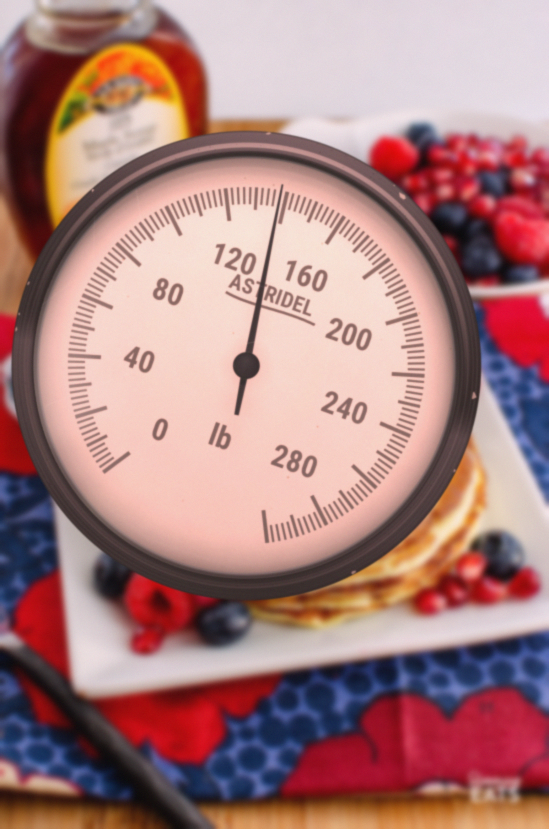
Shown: value=138 unit=lb
